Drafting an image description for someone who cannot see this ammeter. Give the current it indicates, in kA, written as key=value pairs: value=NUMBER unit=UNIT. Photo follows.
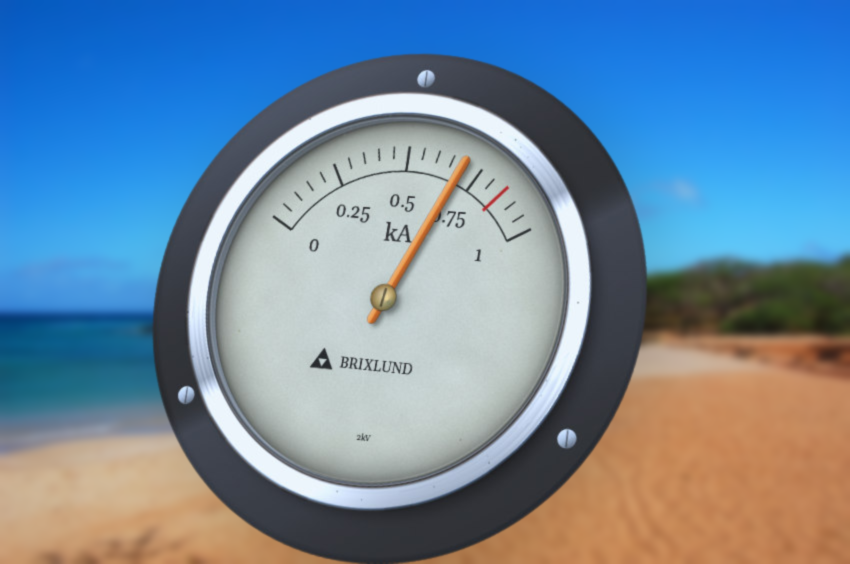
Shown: value=0.7 unit=kA
